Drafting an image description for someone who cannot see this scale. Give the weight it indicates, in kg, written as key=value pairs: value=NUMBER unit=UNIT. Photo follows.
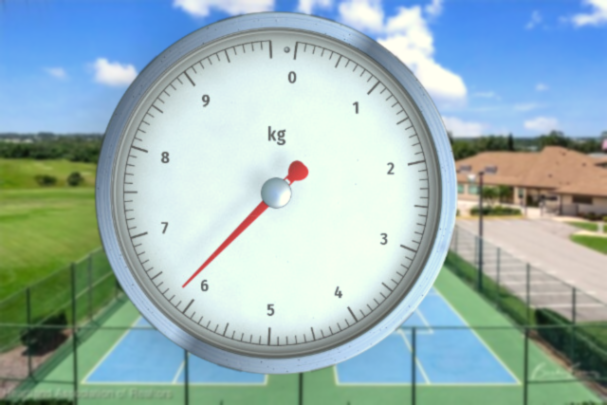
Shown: value=6.2 unit=kg
